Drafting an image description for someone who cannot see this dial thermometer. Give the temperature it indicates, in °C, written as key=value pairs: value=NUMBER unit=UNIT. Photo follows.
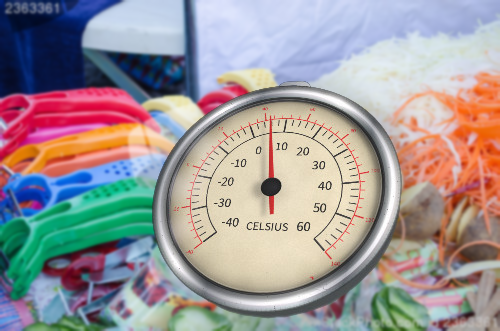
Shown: value=6 unit=°C
